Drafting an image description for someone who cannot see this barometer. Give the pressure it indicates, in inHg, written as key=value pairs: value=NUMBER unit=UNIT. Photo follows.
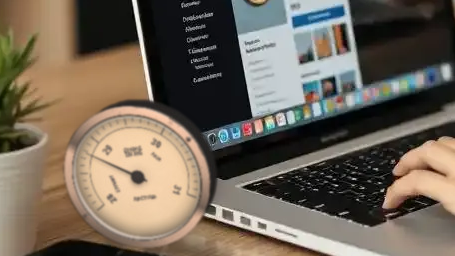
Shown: value=28.8 unit=inHg
